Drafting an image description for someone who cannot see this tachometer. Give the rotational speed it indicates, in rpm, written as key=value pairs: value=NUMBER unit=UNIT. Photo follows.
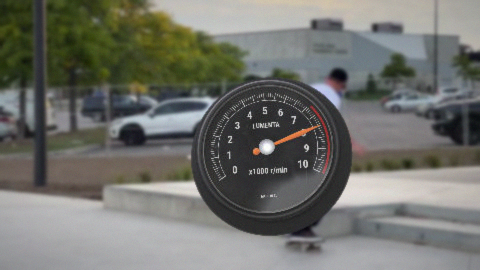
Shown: value=8000 unit=rpm
